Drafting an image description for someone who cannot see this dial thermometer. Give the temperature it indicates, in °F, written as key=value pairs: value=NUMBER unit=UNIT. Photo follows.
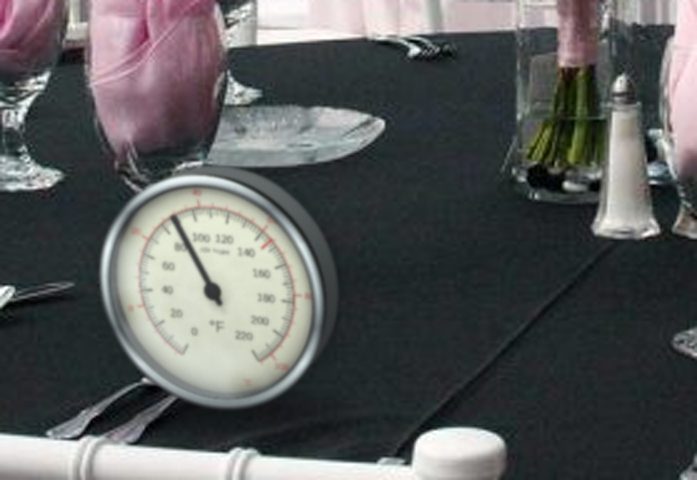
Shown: value=90 unit=°F
